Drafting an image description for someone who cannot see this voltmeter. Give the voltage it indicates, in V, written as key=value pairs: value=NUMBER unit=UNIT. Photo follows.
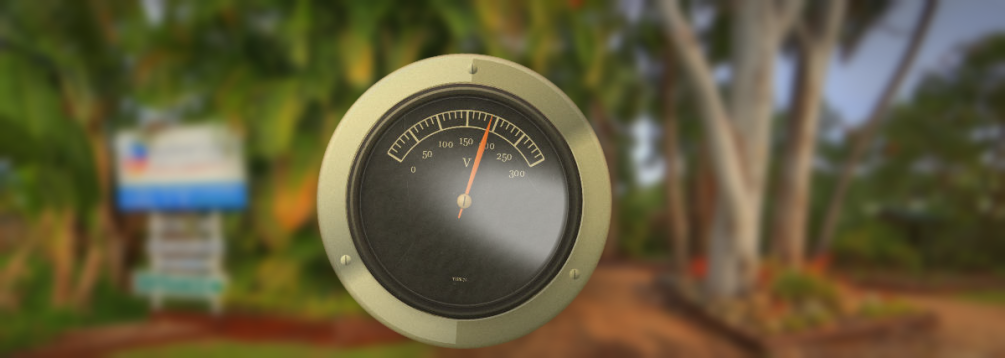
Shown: value=190 unit=V
